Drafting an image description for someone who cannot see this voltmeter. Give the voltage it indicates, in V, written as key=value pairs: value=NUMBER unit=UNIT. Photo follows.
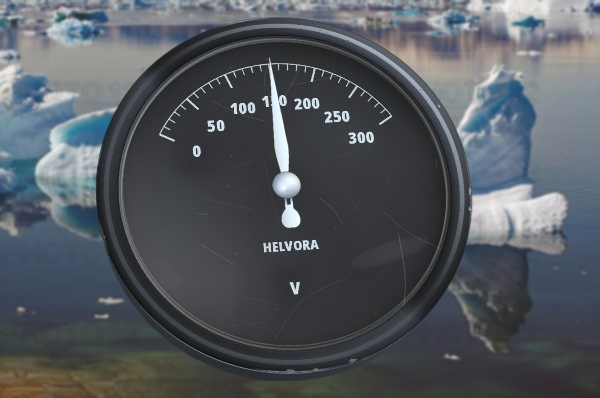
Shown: value=150 unit=V
